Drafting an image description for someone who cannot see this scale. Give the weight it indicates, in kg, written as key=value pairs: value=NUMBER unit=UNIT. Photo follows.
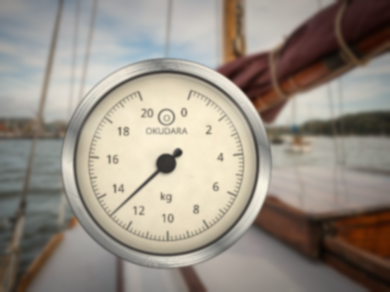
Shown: value=13 unit=kg
